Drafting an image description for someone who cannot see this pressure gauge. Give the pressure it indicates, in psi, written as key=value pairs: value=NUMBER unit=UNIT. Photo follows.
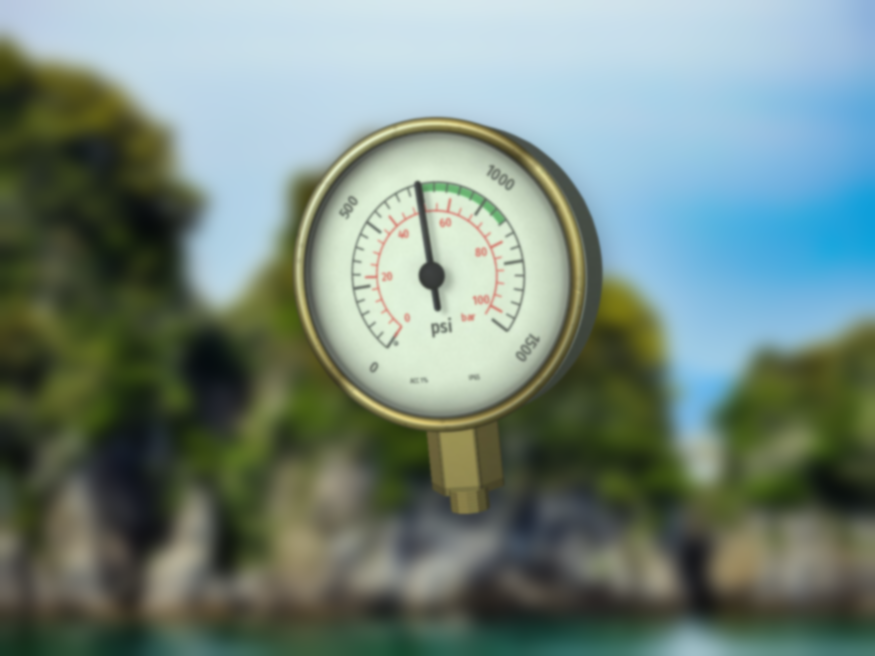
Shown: value=750 unit=psi
